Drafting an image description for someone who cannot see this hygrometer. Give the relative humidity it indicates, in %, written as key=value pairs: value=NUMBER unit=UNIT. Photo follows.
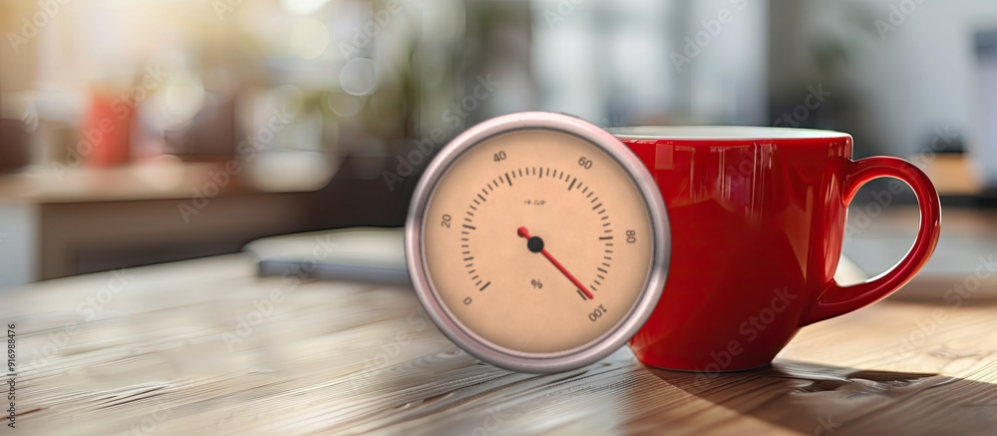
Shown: value=98 unit=%
